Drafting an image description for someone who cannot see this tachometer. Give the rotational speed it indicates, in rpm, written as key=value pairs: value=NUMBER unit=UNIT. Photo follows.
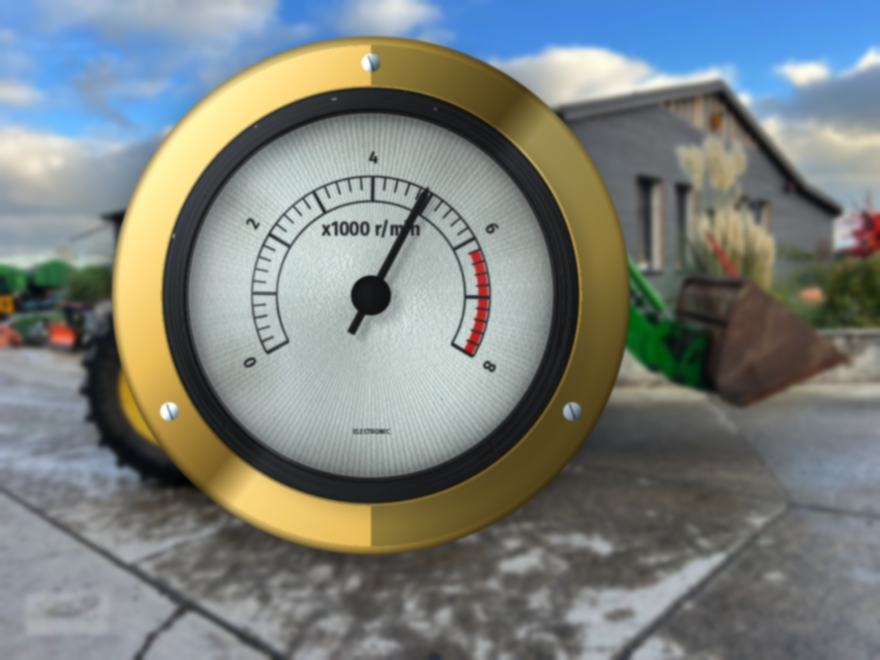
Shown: value=4900 unit=rpm
